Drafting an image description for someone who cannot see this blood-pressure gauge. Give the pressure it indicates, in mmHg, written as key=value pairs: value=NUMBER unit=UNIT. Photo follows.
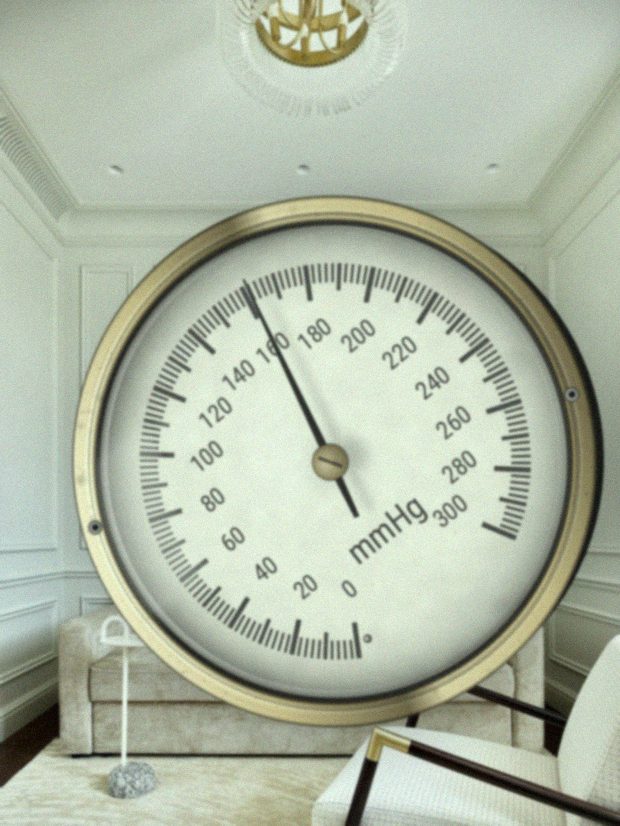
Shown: value=162 unit=mmHg
